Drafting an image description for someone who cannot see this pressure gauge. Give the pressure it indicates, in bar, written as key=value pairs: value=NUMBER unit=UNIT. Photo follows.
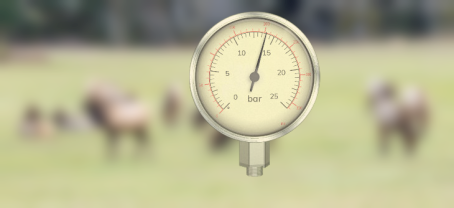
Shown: value=14 unit=bar
